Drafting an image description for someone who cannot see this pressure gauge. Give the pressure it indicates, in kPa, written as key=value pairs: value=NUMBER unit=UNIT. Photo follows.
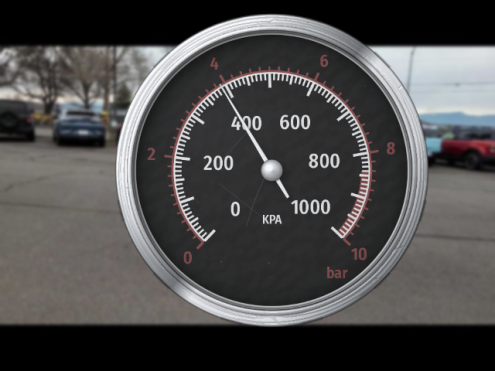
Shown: value=390 unit=kPa
